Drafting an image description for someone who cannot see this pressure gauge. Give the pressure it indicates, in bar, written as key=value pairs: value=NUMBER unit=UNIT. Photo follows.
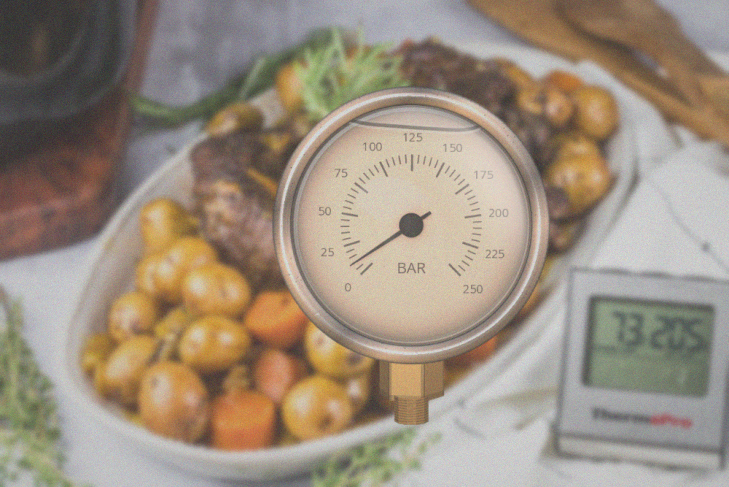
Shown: value=10 unit=bar
